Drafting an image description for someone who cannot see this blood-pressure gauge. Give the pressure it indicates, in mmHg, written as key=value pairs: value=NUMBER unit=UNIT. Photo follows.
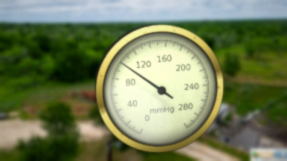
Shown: value=100 unit=mmHg
